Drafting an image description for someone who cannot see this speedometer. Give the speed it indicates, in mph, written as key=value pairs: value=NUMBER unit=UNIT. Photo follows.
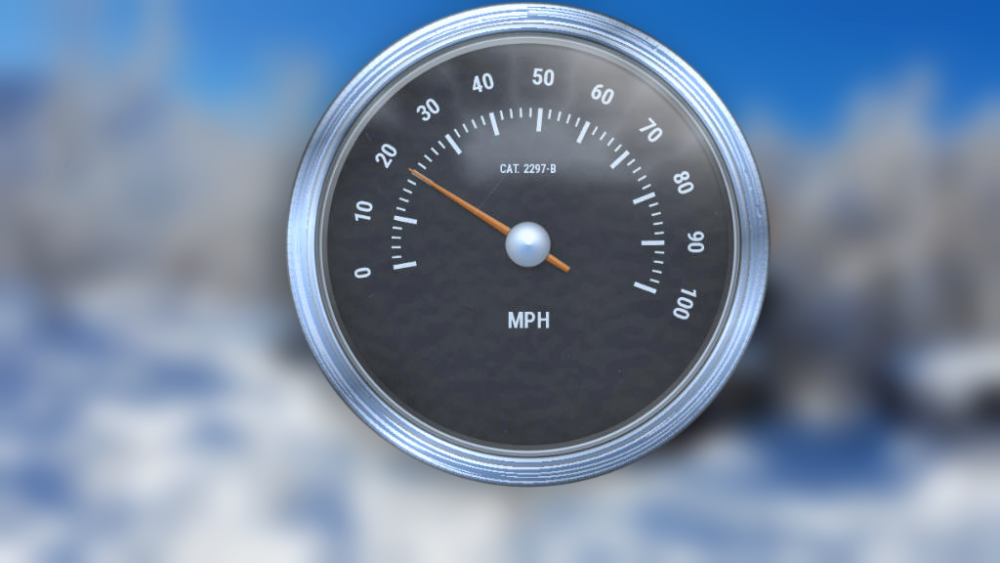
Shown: value=20 unit=mph
